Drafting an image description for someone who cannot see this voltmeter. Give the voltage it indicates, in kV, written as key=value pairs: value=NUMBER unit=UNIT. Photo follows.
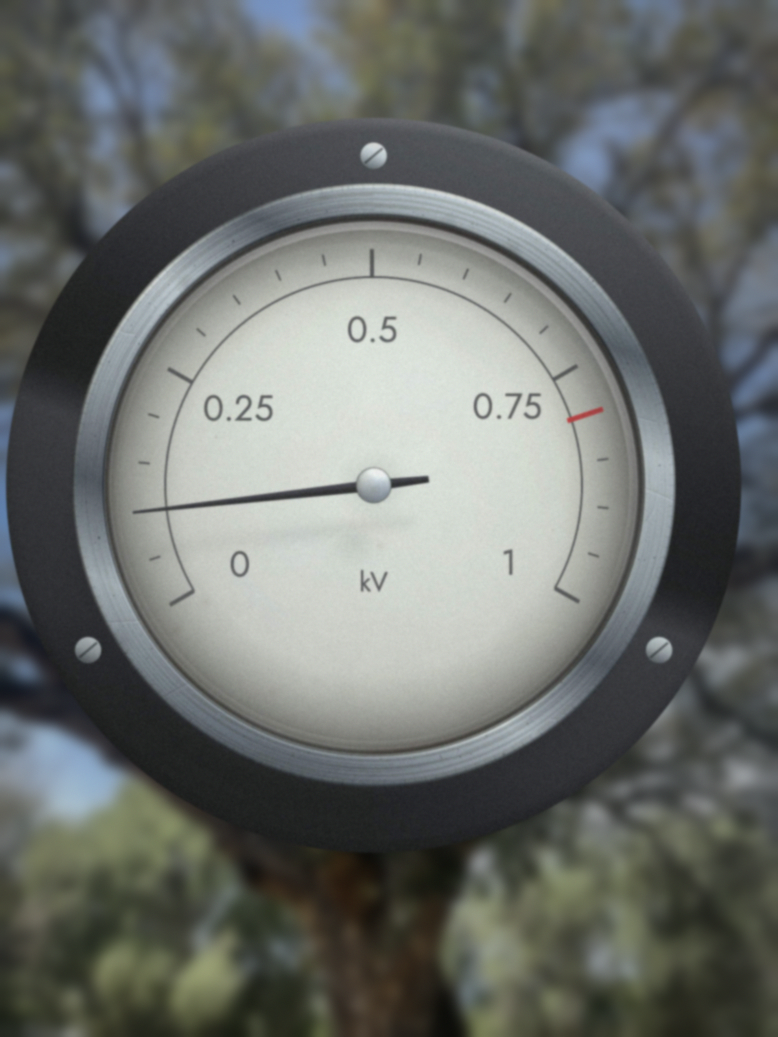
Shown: value=0.1 unit=kV
